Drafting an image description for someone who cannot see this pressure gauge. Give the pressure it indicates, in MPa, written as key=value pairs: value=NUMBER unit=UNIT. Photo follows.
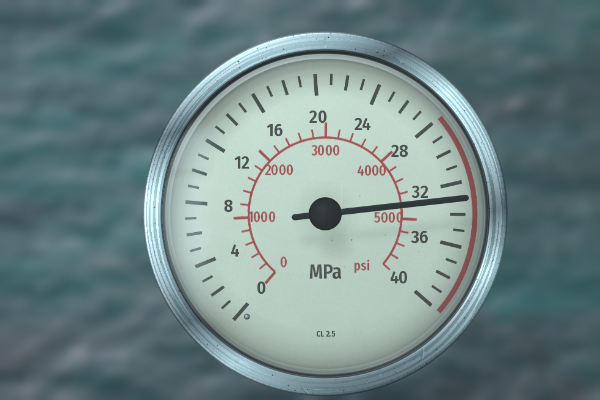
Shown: value=33 unit=MPa
